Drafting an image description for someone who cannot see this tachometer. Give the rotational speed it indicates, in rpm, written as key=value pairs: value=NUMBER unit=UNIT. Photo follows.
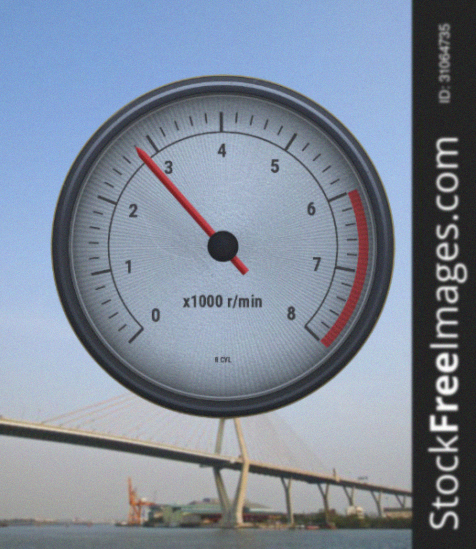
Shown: value=2800 unit=rpm
